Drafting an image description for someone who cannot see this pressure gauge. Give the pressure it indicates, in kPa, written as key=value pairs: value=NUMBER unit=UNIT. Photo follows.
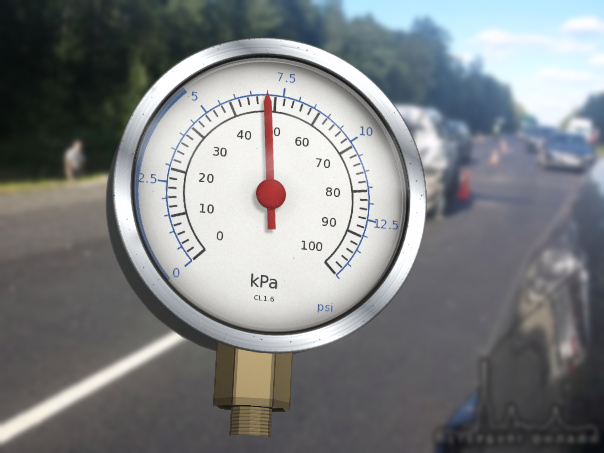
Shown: value=48 unit=kPa
